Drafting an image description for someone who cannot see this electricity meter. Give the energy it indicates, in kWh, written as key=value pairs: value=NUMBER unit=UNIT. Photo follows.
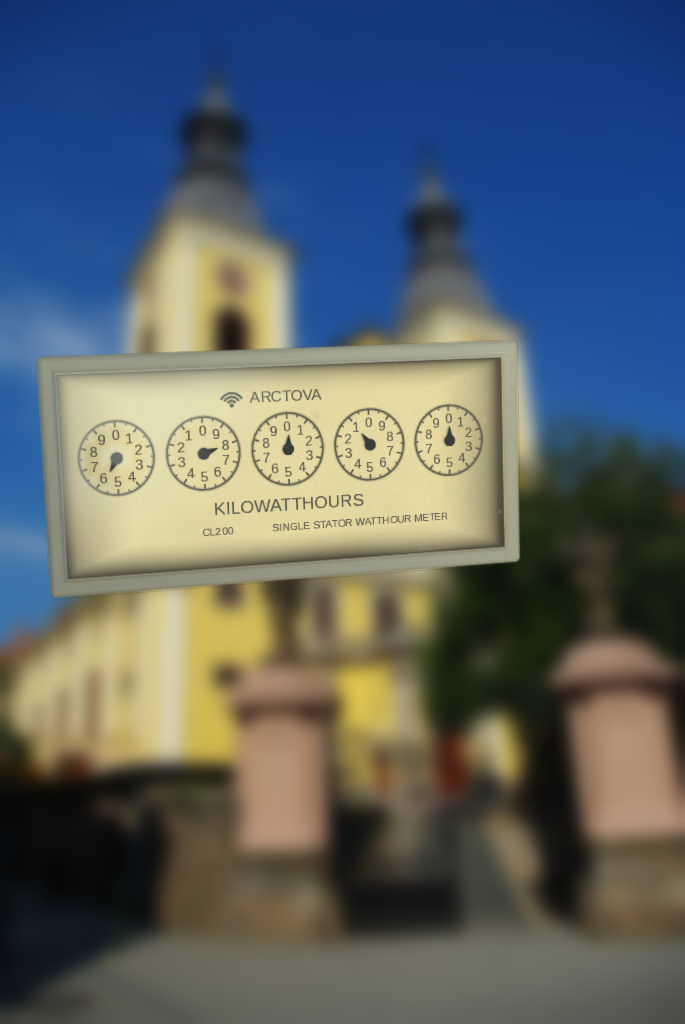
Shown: value=58010 unit=kWh
